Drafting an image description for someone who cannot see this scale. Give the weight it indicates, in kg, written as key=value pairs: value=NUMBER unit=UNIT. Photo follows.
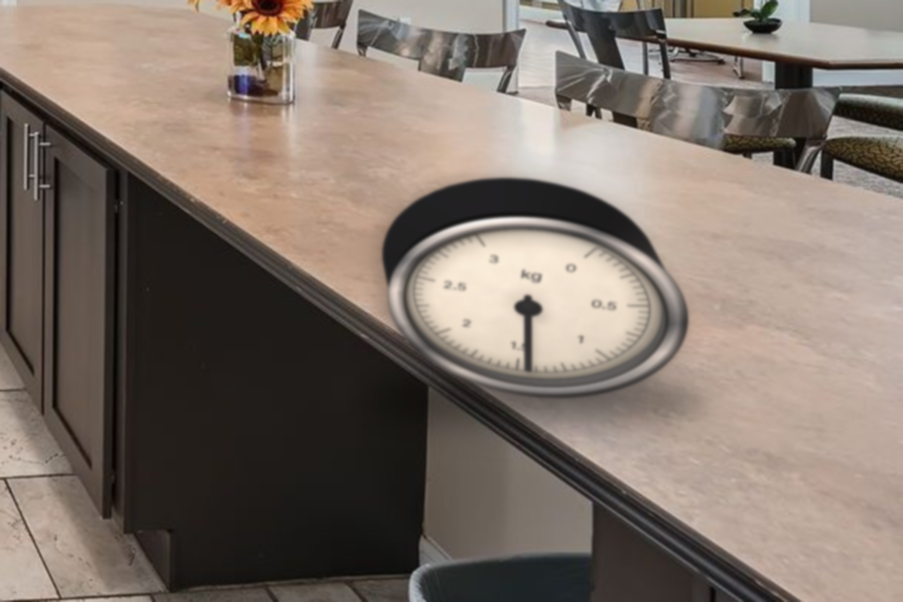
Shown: value=1.45 unit=kg
